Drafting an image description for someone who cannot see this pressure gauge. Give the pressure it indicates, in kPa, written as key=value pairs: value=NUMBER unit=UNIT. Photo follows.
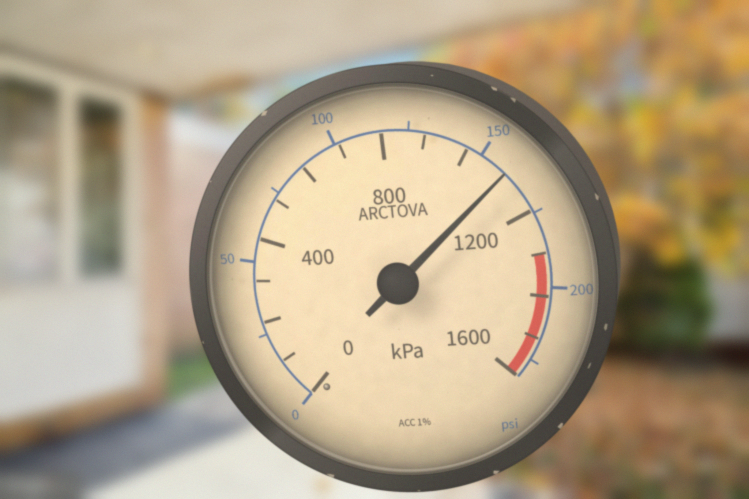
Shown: value=1100 unit=kPa
